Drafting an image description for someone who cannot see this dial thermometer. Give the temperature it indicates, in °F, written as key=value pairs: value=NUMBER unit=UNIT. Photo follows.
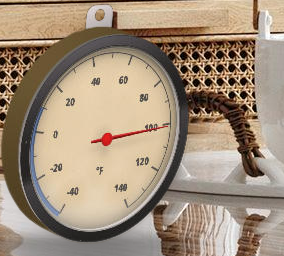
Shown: value=100 unit=°F
